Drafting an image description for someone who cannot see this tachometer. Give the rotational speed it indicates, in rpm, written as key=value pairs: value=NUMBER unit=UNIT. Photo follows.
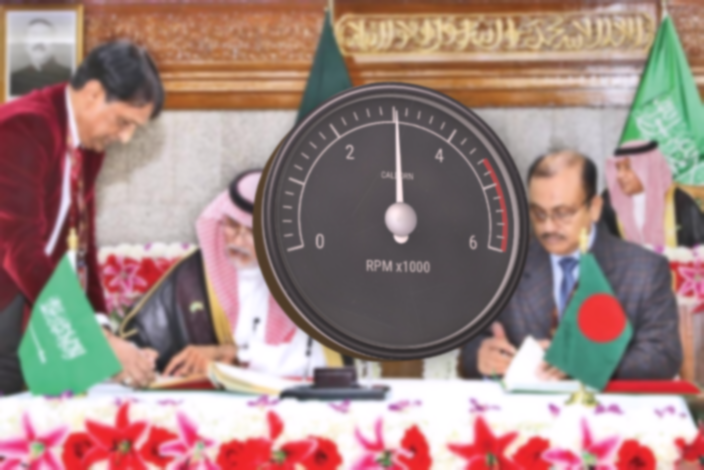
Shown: value=3000 unit=rpm
